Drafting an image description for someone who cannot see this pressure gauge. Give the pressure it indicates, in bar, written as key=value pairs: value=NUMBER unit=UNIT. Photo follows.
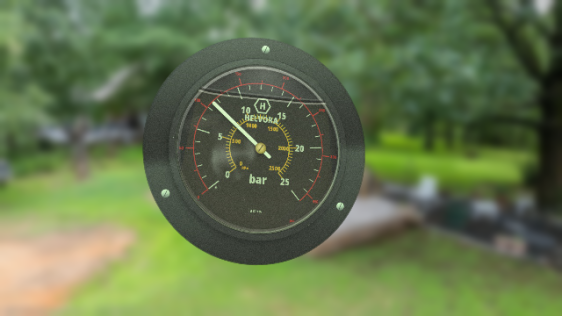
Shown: value=7.5 unit=bar
